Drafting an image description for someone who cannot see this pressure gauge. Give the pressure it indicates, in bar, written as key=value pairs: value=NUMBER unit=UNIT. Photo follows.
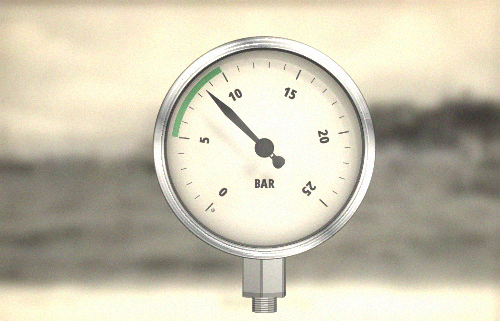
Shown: value=8.5 unit=bar
